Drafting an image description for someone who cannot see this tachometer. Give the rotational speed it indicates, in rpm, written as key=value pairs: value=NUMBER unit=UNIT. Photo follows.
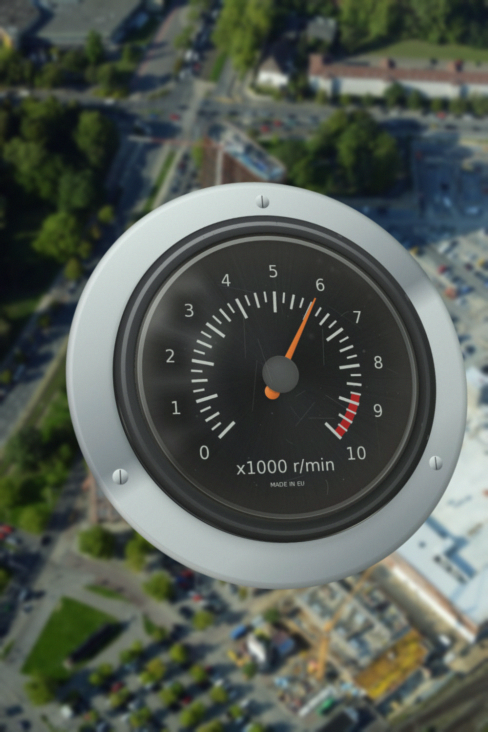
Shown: value=6000 unit=rpm
